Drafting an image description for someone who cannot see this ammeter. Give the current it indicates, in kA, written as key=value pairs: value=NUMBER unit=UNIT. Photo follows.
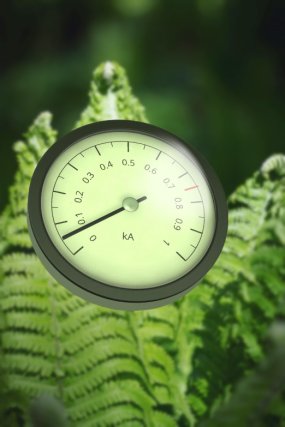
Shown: value=0.05 unit=kA
